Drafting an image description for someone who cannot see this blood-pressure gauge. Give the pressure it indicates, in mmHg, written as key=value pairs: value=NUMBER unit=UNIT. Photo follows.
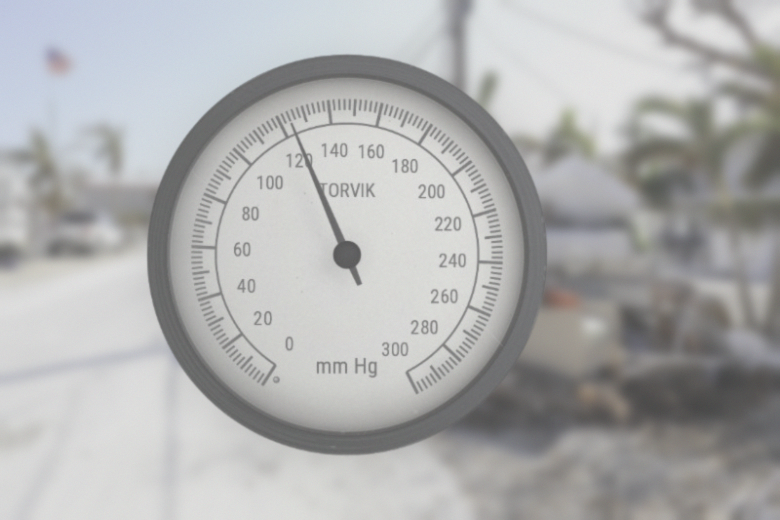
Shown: value=124 unit=mmHg
